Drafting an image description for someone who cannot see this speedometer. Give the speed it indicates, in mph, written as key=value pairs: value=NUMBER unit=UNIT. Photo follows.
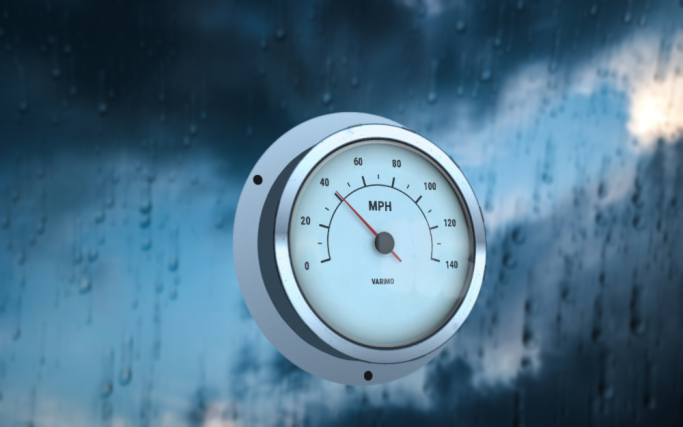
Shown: value=40 unit=mph
